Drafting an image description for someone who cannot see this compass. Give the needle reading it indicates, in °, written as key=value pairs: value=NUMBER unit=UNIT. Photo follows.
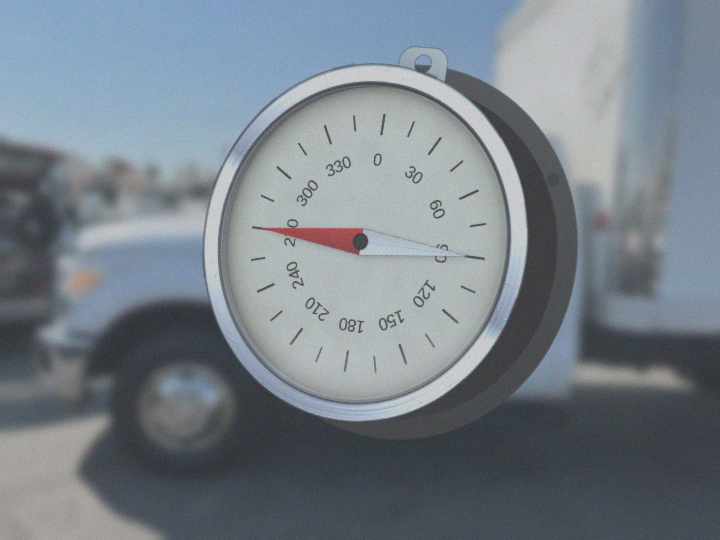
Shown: value=270 unit=°
